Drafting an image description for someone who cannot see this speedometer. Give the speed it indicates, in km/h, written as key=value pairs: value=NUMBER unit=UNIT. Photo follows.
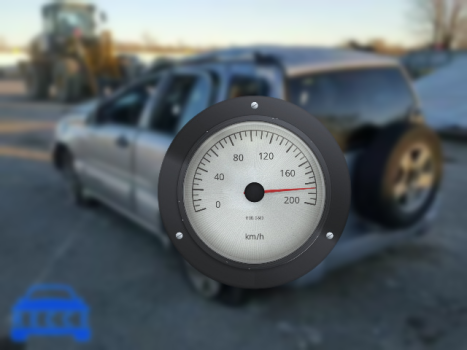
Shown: value=185 unit=km/h
